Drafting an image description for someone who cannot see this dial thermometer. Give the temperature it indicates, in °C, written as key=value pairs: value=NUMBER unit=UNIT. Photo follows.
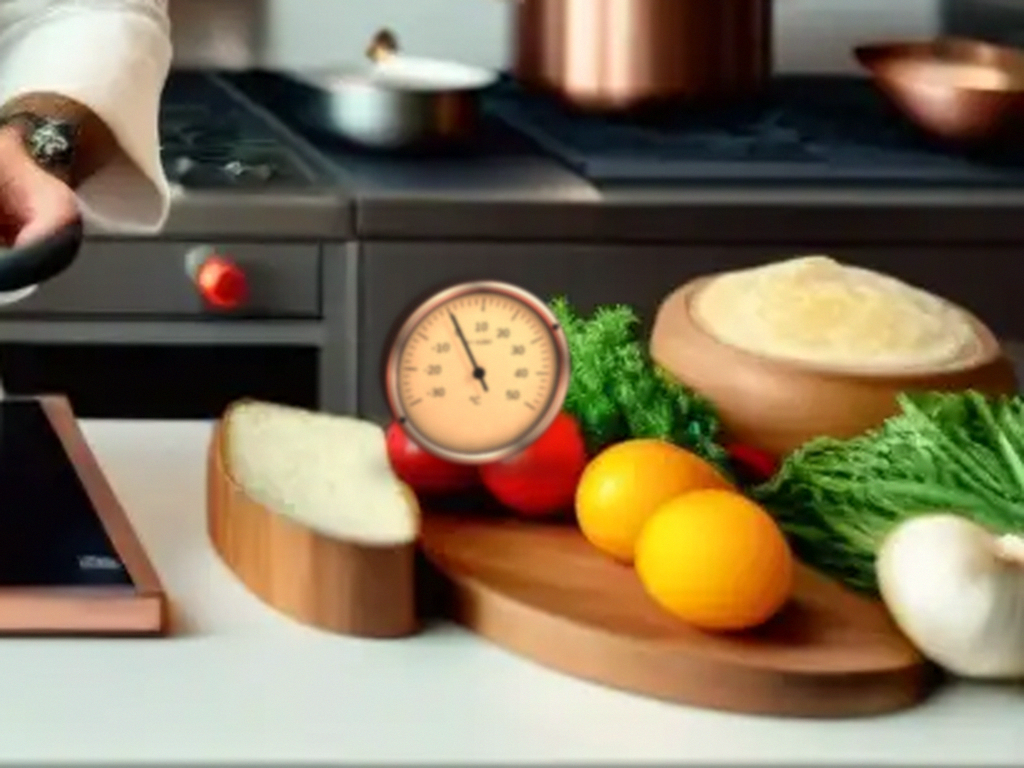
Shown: value=0 unit=°C
